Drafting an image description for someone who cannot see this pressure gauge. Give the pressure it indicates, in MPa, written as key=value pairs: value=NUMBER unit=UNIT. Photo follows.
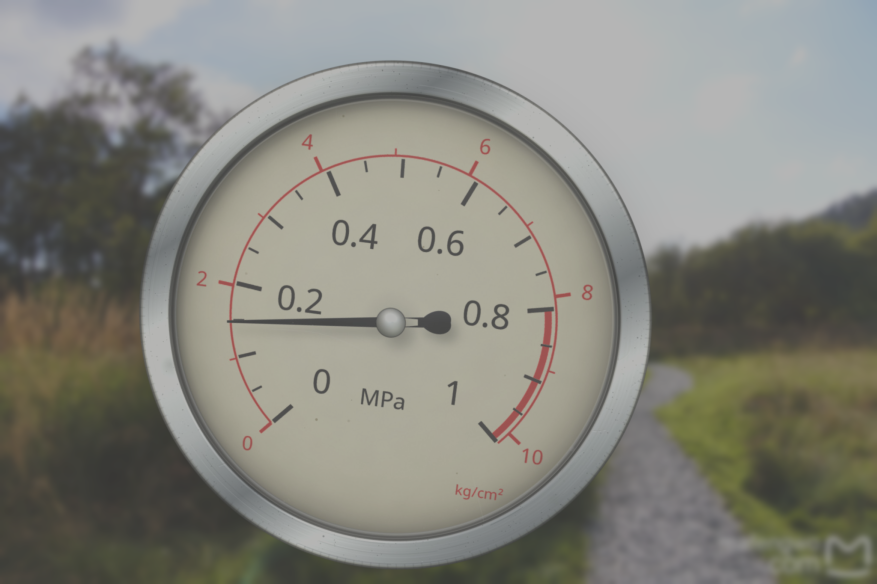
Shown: value=0.15 unit=MPa
